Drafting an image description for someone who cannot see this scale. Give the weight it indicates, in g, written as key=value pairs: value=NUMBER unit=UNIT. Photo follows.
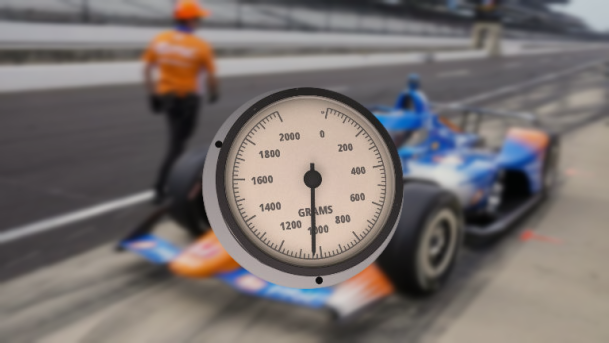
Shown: value=1040 unit=g
